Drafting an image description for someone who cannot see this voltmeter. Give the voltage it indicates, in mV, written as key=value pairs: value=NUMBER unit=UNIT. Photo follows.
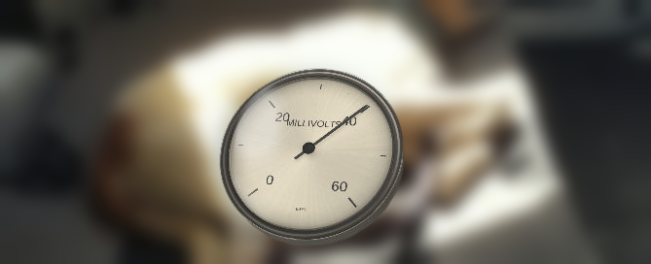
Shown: value=40 unit=mV
